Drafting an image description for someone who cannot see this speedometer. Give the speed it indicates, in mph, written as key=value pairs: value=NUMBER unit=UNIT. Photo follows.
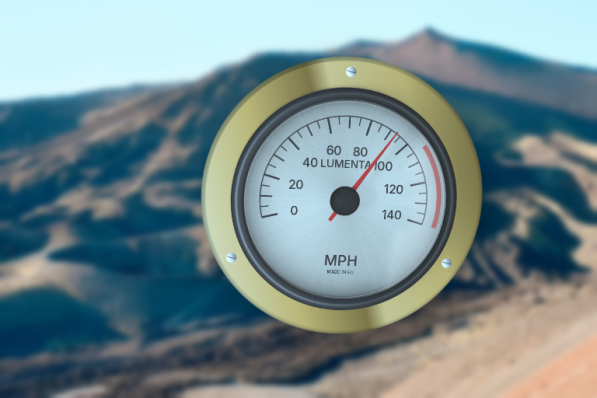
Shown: value=92.5 unit=mph
